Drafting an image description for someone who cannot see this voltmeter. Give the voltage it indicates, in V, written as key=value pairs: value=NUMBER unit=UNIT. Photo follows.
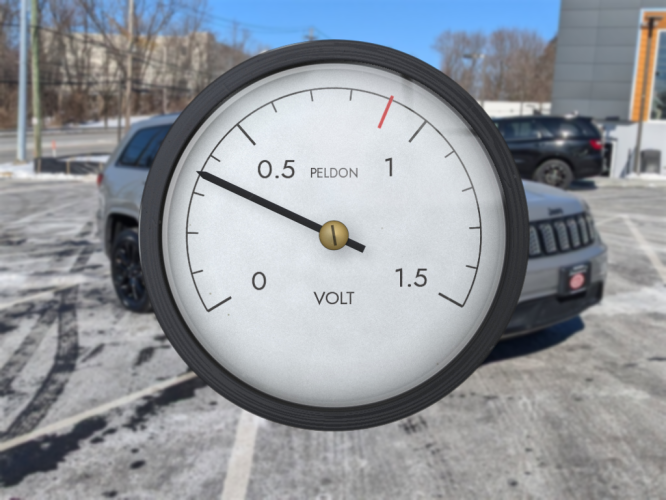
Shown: value=0.35 unit=V
